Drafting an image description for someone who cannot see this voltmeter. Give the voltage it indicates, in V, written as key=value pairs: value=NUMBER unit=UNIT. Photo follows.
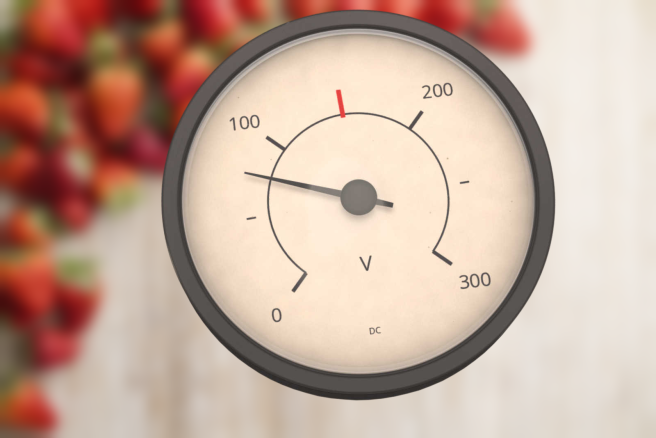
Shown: value=75 unit=V
